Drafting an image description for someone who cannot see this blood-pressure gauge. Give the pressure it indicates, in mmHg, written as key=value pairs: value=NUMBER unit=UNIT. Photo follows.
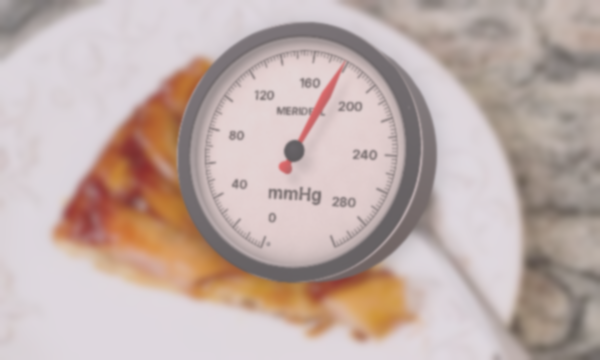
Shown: value=180 unit=mmHg
